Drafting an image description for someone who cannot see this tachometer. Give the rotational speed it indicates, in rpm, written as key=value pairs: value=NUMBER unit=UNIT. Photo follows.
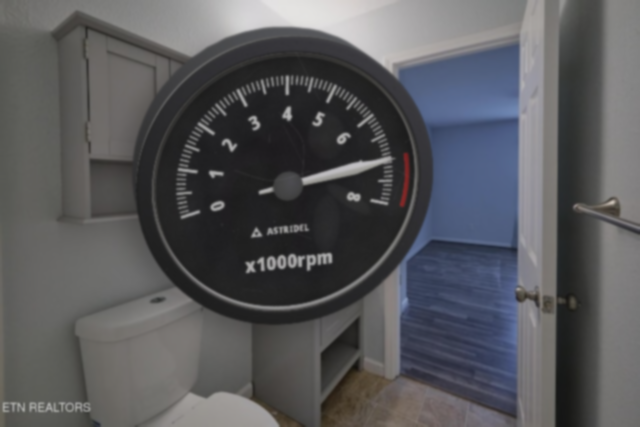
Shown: value=7000 unit=rpm
